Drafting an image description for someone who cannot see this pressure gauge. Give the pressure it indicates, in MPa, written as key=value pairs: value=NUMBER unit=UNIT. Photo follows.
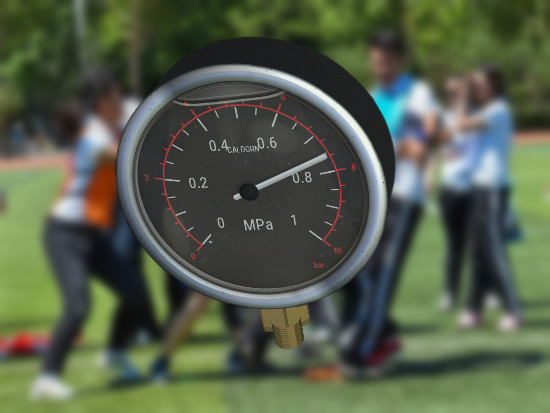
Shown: value=0.75 unit=MPa
